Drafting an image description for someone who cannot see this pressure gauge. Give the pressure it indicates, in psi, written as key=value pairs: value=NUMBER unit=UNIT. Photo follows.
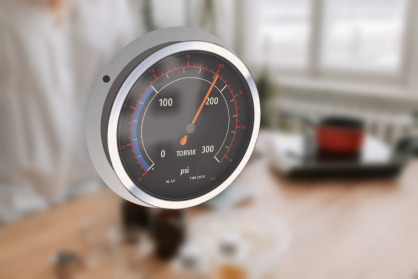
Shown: value=180 unit=psi
